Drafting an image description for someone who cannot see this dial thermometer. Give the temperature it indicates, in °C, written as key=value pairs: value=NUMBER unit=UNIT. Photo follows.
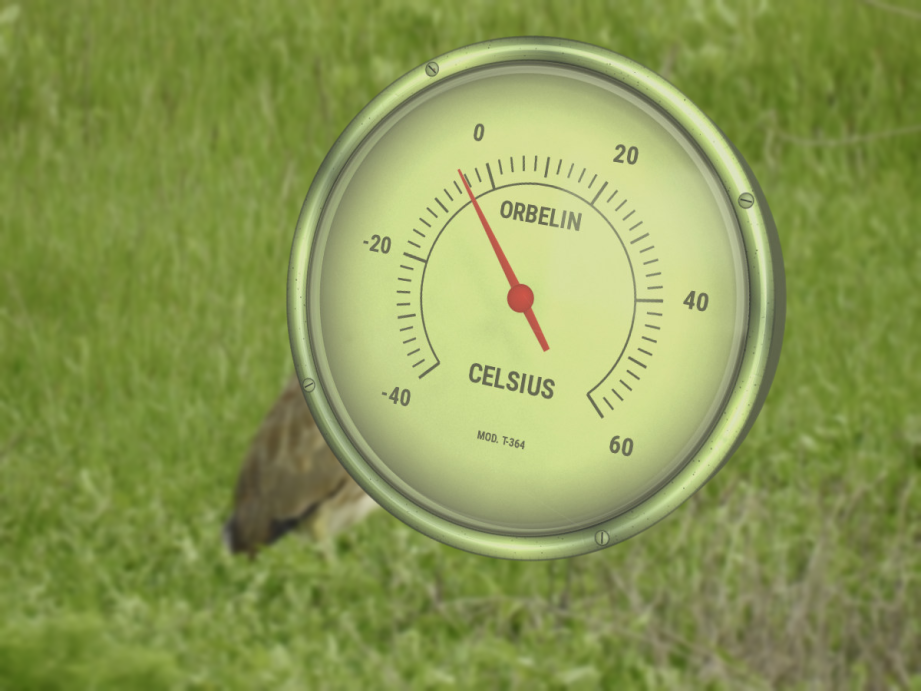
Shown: value=-4 unit=°C
